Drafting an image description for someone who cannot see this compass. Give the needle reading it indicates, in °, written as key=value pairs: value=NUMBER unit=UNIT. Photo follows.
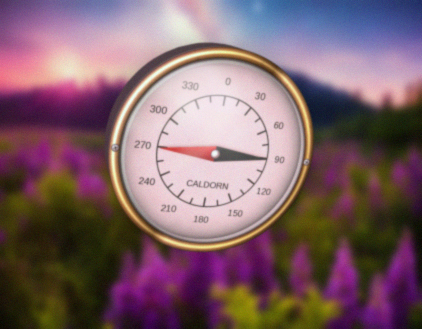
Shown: value=270 unit=°
